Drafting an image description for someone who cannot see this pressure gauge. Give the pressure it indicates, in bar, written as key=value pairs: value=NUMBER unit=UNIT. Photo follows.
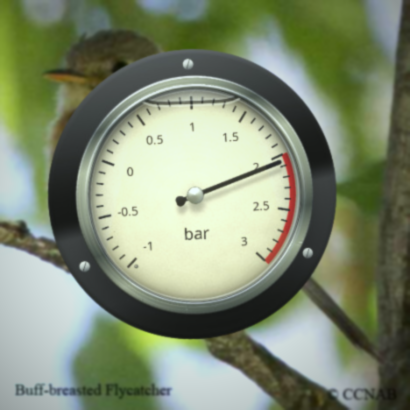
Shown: value=2.05 unit=bar
